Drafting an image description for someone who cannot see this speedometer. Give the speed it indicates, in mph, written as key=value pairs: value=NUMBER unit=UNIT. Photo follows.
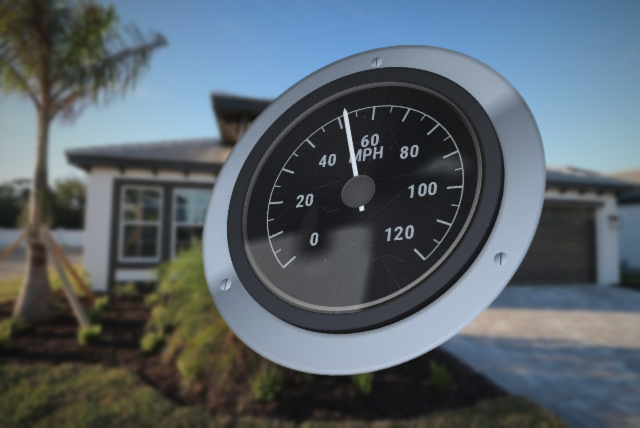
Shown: value=52.5 unit=mph
